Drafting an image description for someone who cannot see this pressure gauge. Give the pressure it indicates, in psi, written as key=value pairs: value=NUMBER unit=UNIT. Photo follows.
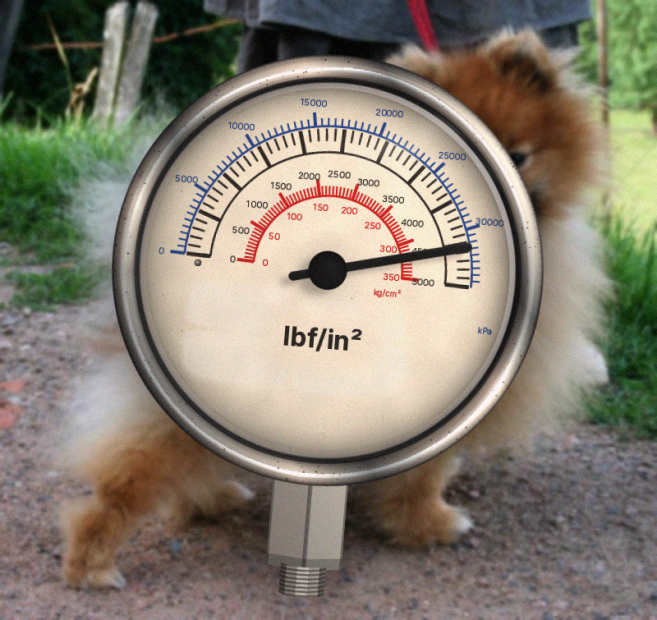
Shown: value=4550 unit=psi
